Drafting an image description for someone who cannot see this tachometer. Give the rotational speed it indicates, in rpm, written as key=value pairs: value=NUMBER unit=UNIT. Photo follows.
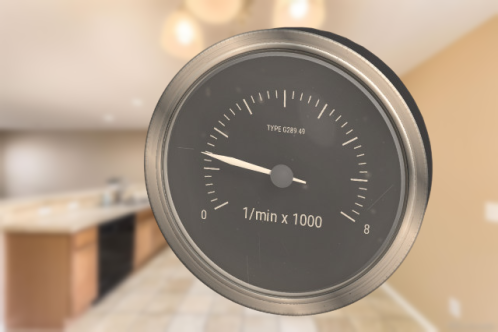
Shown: value=1400 unit=rpm
